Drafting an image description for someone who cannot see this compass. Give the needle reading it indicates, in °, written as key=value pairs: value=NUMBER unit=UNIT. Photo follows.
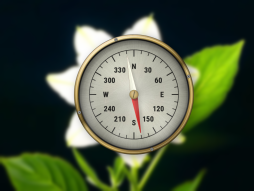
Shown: value=170 unit=°
